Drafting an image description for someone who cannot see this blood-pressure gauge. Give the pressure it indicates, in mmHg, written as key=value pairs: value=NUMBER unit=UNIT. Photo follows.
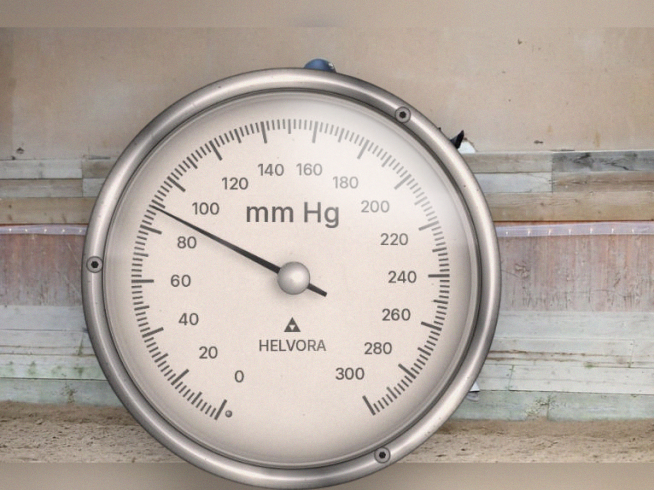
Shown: value=88 unit=mmHg
